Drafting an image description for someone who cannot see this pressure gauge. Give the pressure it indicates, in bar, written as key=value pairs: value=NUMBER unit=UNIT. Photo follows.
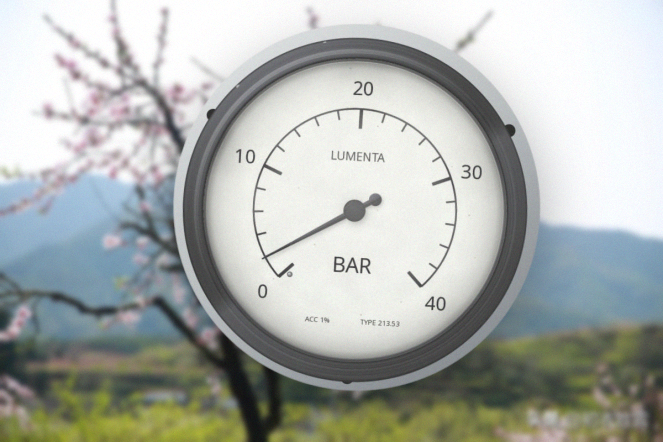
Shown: value=2 unit=bar
